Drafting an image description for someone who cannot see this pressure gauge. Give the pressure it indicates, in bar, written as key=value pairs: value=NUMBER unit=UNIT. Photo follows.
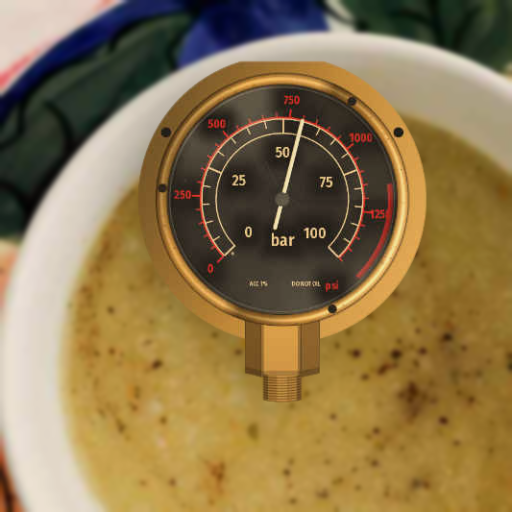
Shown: value=55 unit=bar
